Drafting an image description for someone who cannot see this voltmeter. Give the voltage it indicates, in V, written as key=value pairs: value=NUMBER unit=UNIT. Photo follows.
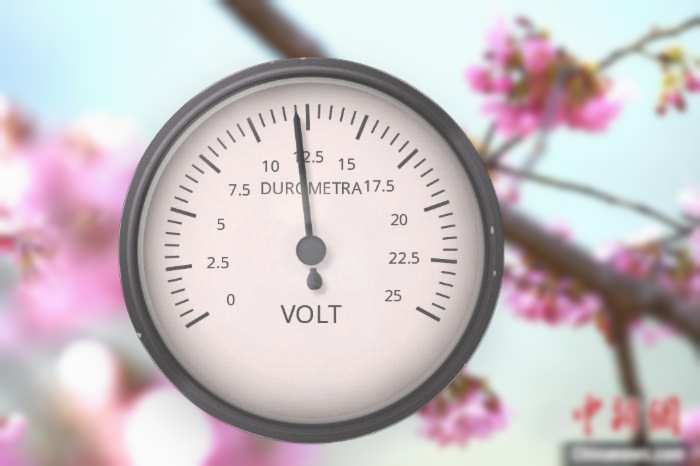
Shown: value=12 unit=V
